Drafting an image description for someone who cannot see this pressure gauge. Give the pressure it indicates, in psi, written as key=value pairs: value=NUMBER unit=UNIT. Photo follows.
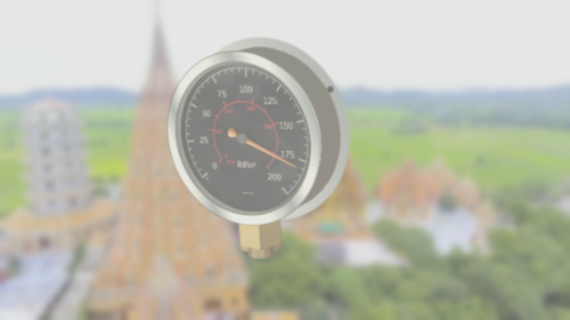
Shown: value=180 unit=psi
